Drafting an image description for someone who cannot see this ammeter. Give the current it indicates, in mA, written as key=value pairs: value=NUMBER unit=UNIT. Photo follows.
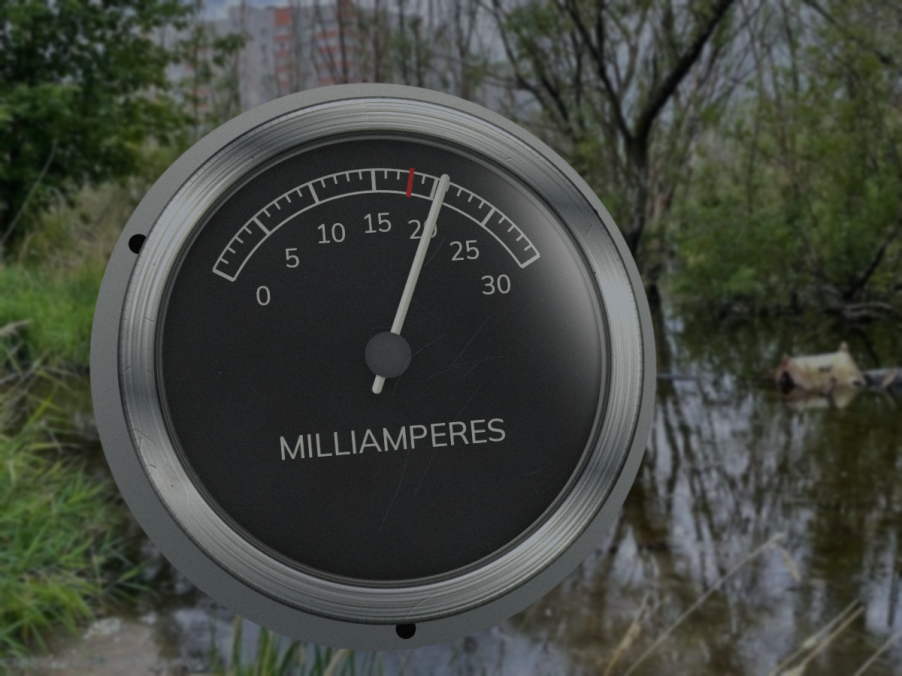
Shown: value=20.5 unit=mA
